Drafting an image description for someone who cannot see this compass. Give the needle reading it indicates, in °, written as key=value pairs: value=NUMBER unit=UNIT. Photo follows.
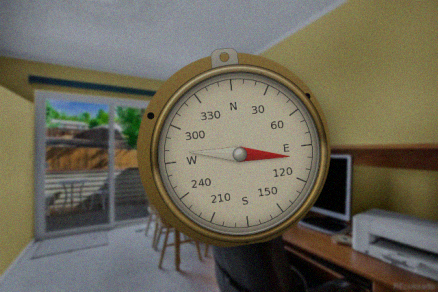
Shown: value=100 unit=°
